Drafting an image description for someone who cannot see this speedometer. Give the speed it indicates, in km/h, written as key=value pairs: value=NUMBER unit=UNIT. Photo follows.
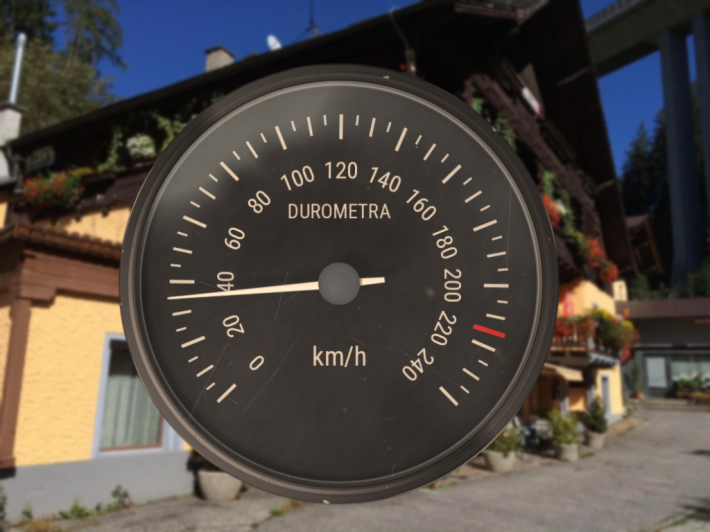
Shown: value=35 unit=km/h
